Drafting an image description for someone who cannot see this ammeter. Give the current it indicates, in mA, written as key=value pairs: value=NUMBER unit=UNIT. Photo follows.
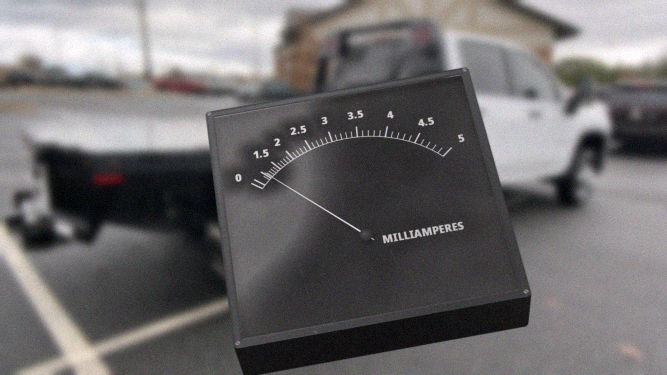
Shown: value=1 unit=mA
